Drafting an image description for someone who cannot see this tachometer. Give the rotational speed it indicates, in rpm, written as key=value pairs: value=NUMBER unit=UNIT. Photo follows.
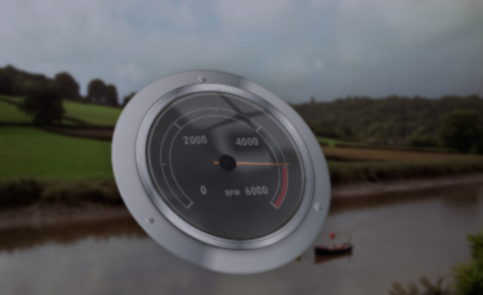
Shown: value=5000 unit=rpm
